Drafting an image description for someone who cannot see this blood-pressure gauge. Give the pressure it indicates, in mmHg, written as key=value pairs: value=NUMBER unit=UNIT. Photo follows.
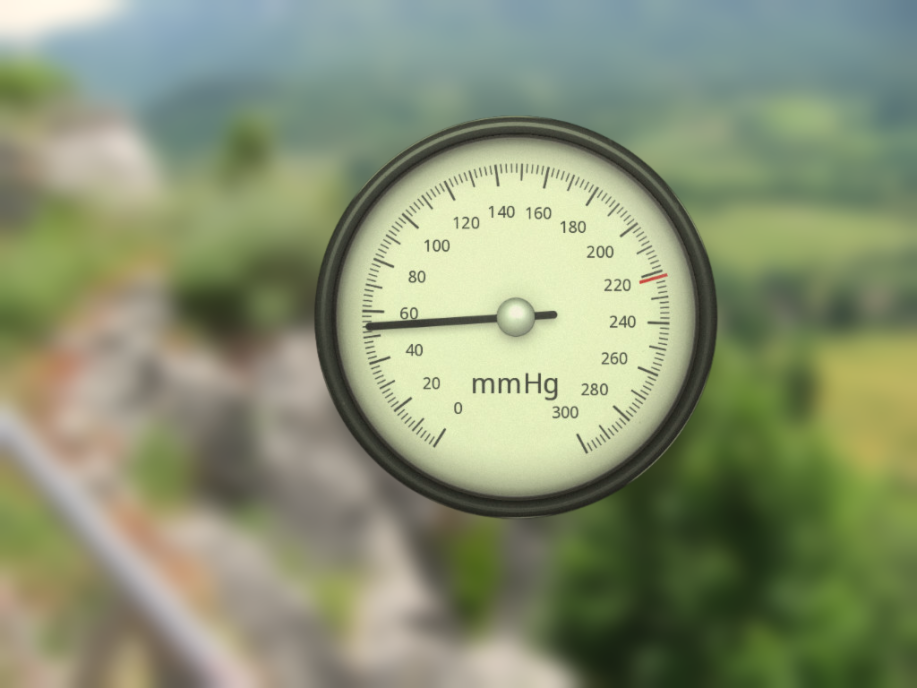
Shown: value=54 unit=mmHg
